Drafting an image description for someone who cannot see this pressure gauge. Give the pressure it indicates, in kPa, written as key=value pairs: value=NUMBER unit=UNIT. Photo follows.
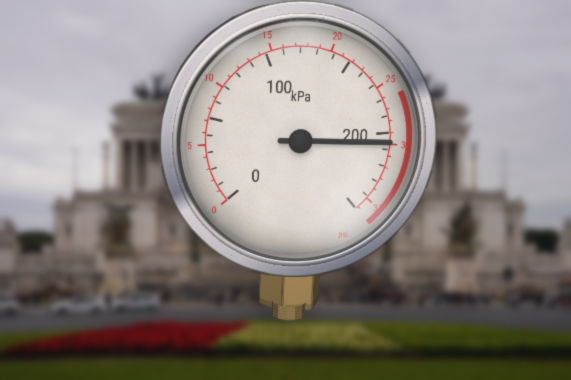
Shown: value=205 unit=kPa
